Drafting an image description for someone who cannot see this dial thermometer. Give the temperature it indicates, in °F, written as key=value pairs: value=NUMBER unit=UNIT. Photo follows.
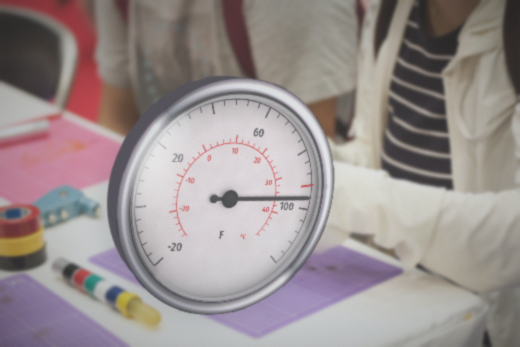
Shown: value=96 unit=°F
